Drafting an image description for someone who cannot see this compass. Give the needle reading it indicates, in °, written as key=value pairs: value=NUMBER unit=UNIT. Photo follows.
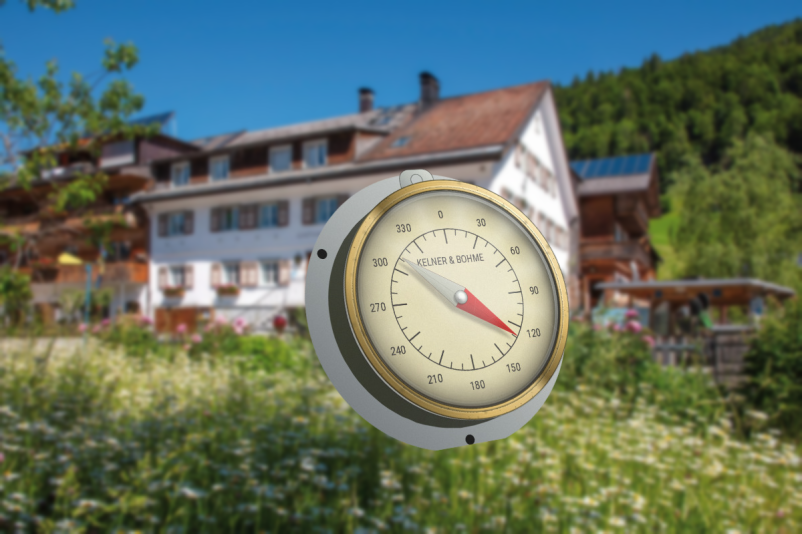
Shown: value=130 unit=°
